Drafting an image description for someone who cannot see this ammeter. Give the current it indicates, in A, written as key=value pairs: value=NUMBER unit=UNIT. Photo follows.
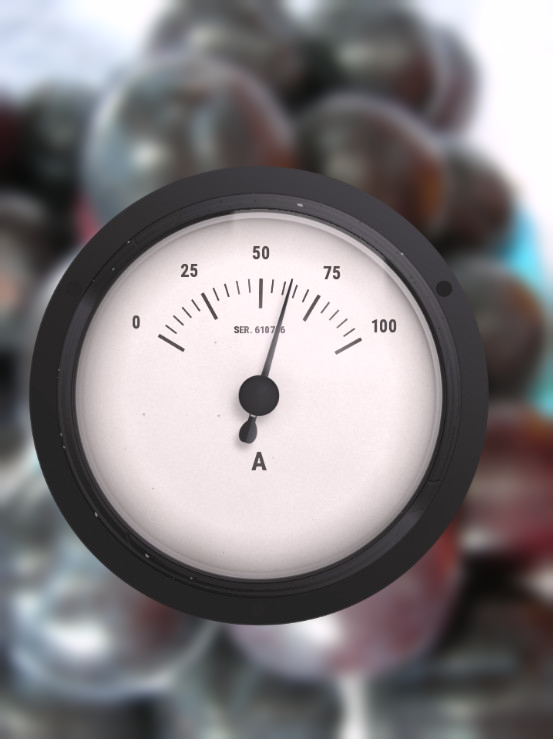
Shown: value=62.5 unit=A
